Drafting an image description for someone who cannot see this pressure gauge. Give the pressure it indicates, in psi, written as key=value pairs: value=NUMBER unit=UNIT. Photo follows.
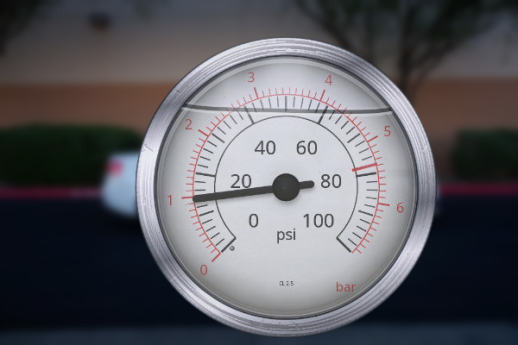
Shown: value=14 unit=psi
